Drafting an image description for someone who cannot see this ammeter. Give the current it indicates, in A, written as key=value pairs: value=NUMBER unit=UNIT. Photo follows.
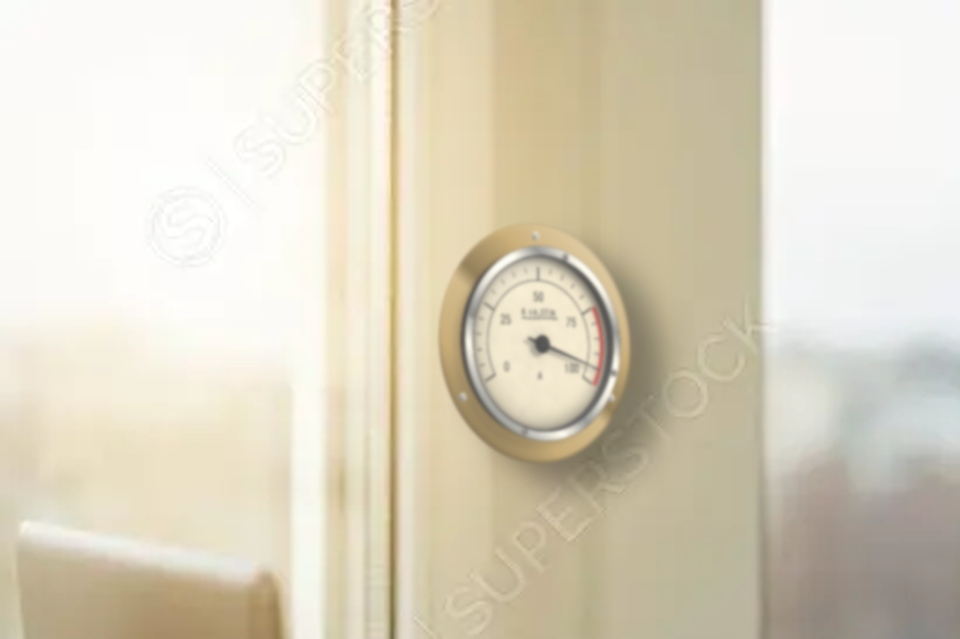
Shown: value=95 unit=A
